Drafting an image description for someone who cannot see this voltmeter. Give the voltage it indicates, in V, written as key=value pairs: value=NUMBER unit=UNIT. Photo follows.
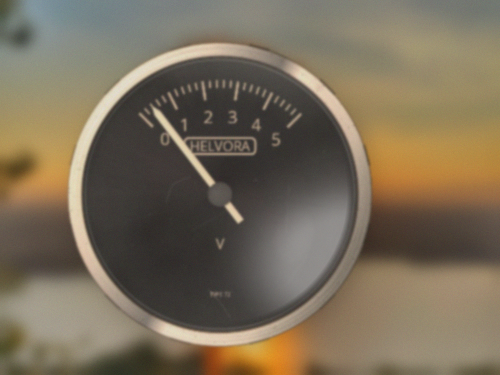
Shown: value=0.4 unit=V
